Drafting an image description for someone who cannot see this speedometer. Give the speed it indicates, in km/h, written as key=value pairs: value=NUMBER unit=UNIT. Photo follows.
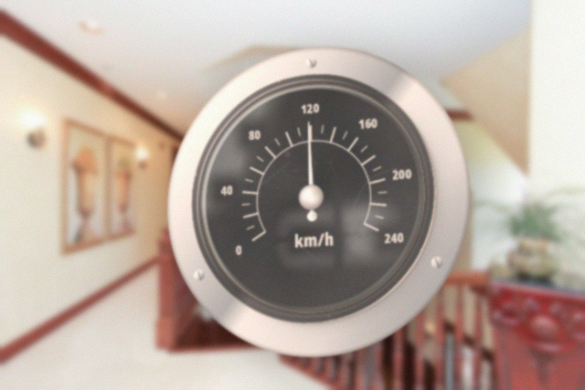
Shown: value=120 unit=km/h
